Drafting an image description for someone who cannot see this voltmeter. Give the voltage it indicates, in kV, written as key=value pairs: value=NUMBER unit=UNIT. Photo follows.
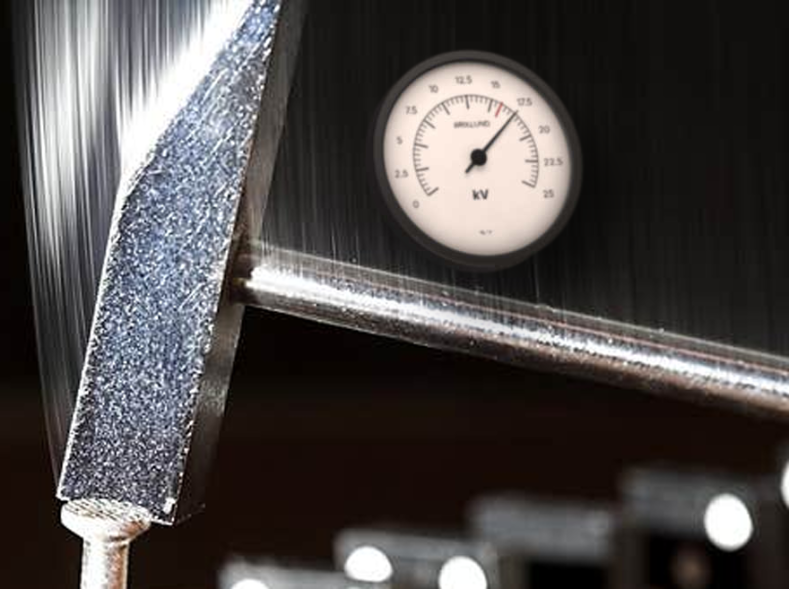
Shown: value=17.5 unit=kV
